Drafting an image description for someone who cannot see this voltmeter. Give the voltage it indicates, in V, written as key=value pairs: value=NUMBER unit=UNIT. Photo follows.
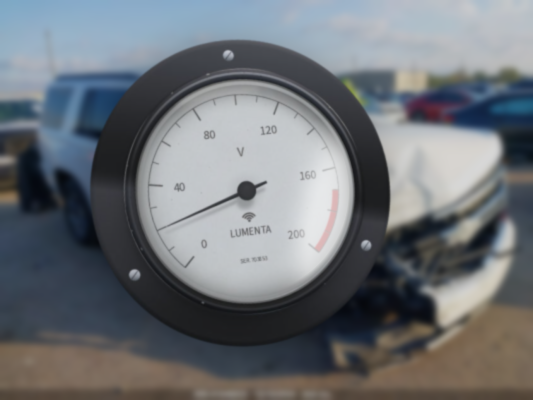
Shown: value=20 unit=V
